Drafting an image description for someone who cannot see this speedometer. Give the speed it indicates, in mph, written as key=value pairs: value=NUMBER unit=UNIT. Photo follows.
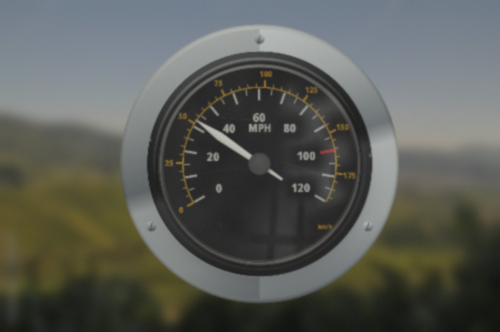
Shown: value=32.5 unit=mph
